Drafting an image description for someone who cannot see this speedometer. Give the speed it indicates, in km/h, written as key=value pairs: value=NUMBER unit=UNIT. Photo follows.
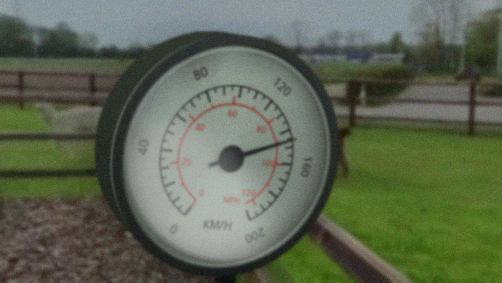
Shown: value=145 unit=km/h
